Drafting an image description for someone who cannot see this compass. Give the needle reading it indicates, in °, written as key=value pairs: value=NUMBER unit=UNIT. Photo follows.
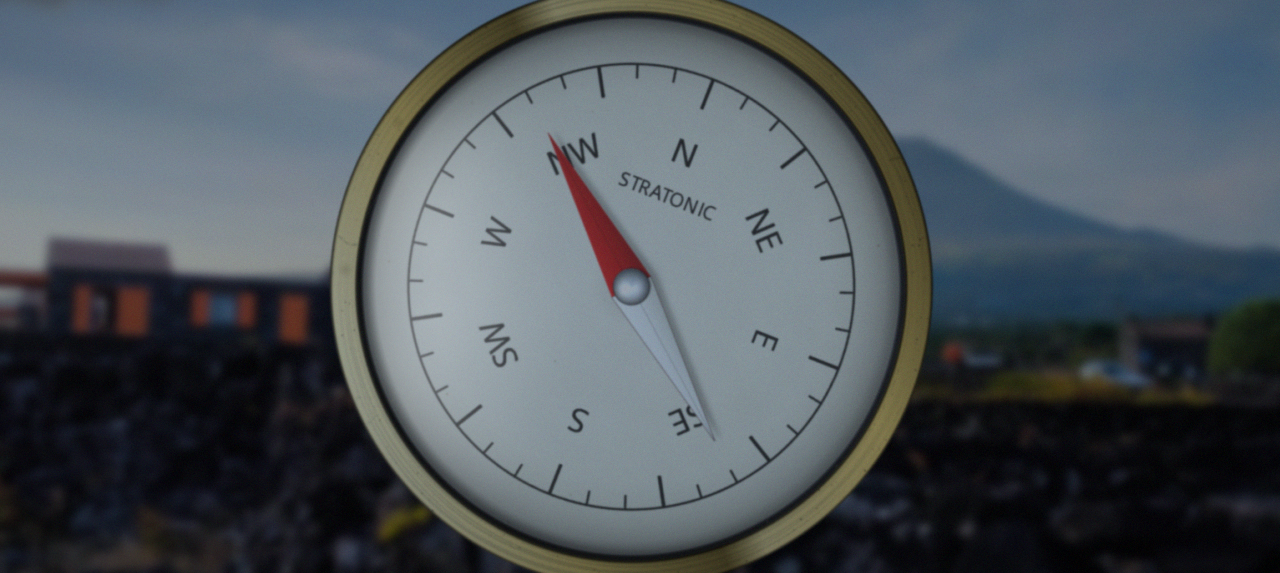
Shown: value=310 unit=°
